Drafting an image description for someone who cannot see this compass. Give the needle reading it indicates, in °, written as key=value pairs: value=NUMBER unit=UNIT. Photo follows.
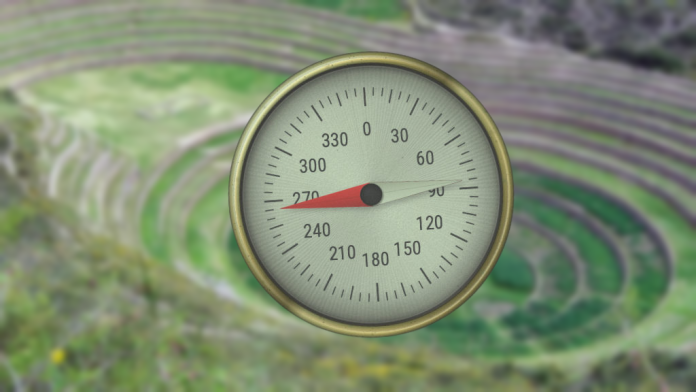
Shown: value=265 unit=°
